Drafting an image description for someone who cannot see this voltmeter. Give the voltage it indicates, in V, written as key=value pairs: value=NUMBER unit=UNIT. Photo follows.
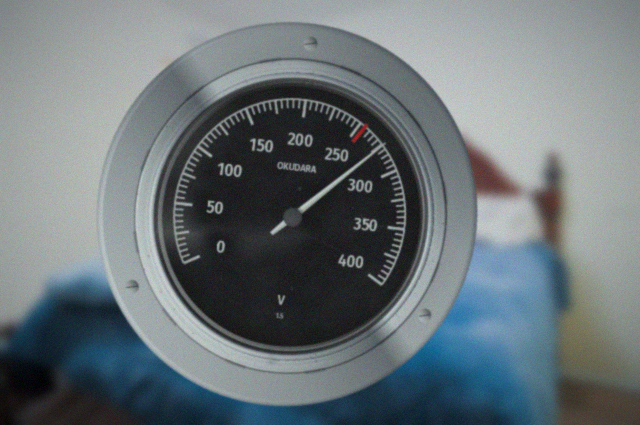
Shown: value=275 unit=V
